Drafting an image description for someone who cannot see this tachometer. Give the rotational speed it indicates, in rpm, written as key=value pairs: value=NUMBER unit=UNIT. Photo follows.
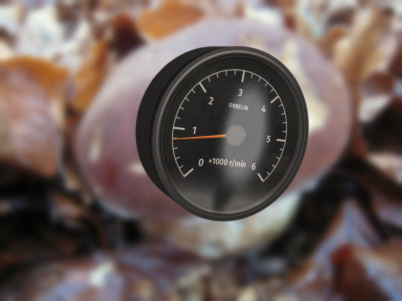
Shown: value=800 unit=rpm
